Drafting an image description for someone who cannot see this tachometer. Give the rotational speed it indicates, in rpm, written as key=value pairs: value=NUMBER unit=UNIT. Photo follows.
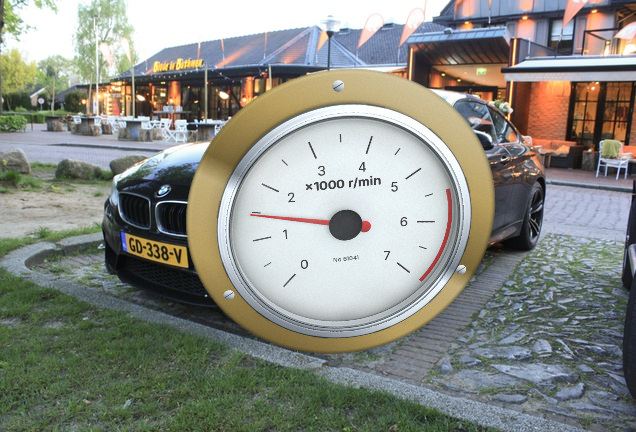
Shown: value=1500 unit=rpm
